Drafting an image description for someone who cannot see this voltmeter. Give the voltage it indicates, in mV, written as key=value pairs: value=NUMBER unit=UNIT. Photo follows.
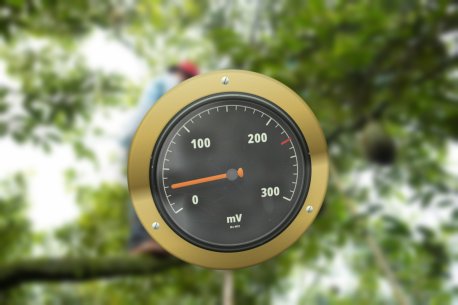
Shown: value=30 unit=mV
